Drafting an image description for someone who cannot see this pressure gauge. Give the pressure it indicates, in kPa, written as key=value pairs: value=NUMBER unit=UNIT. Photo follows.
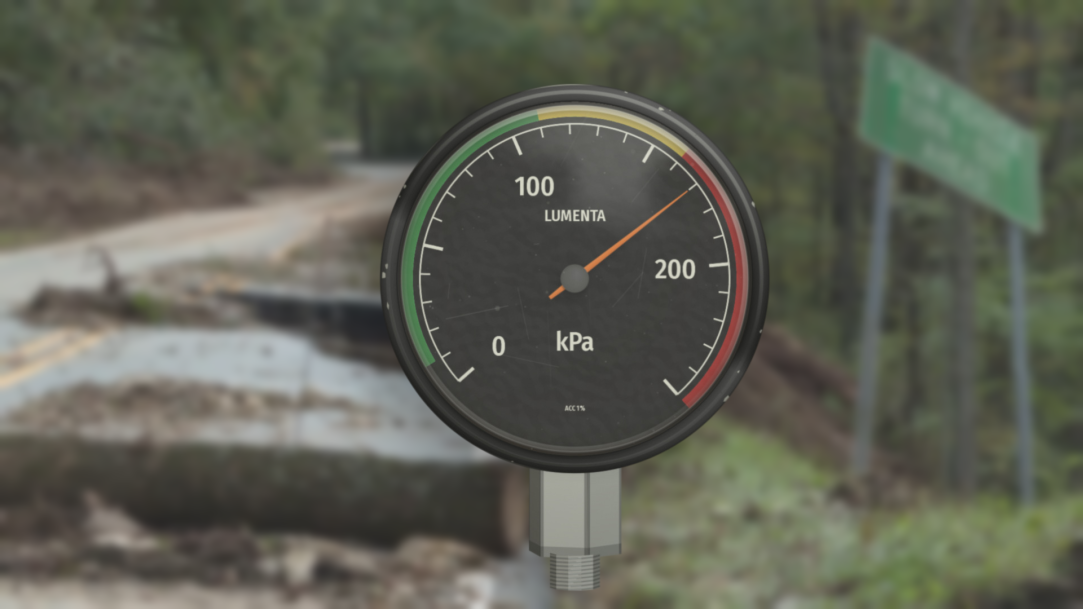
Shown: value=170 unit=kPa
